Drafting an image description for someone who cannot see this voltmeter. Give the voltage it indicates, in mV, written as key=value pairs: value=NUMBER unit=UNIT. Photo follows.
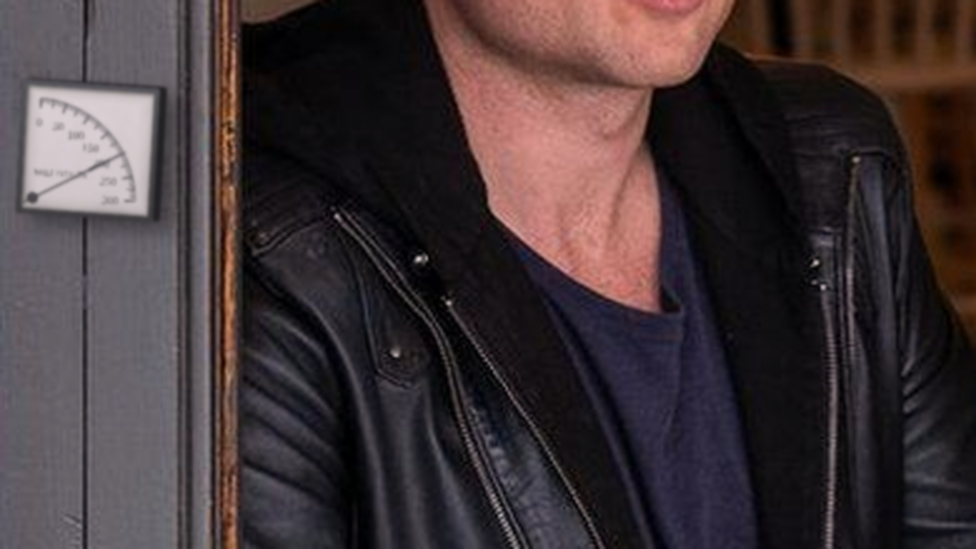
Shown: value=200 unit=mV
